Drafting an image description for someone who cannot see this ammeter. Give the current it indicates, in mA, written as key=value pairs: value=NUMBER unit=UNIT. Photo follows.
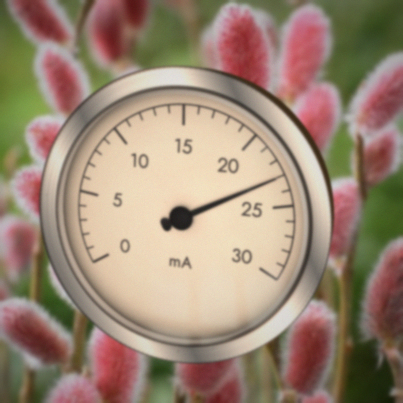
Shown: value=23 unit=mA
